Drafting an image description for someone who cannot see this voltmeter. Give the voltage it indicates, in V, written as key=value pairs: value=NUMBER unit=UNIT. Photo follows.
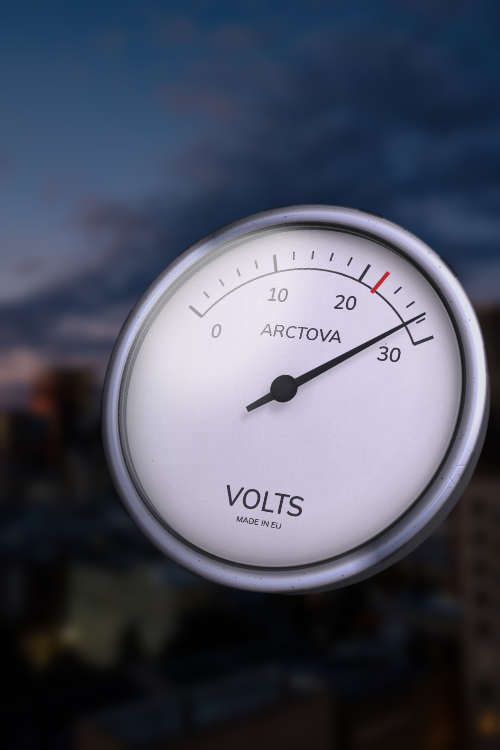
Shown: value=28 unit=V
